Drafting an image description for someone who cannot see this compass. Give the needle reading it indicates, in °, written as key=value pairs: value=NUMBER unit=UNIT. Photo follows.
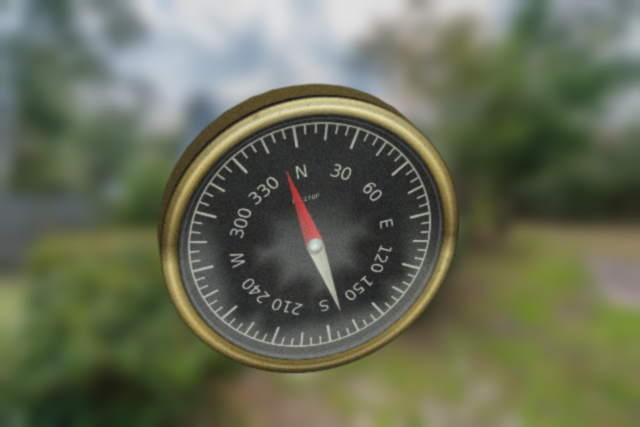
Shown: value=350 unit=°
